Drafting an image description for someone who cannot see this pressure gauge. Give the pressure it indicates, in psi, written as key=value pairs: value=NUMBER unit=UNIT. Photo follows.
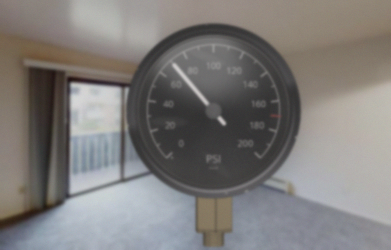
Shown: value=70 unit=psi
